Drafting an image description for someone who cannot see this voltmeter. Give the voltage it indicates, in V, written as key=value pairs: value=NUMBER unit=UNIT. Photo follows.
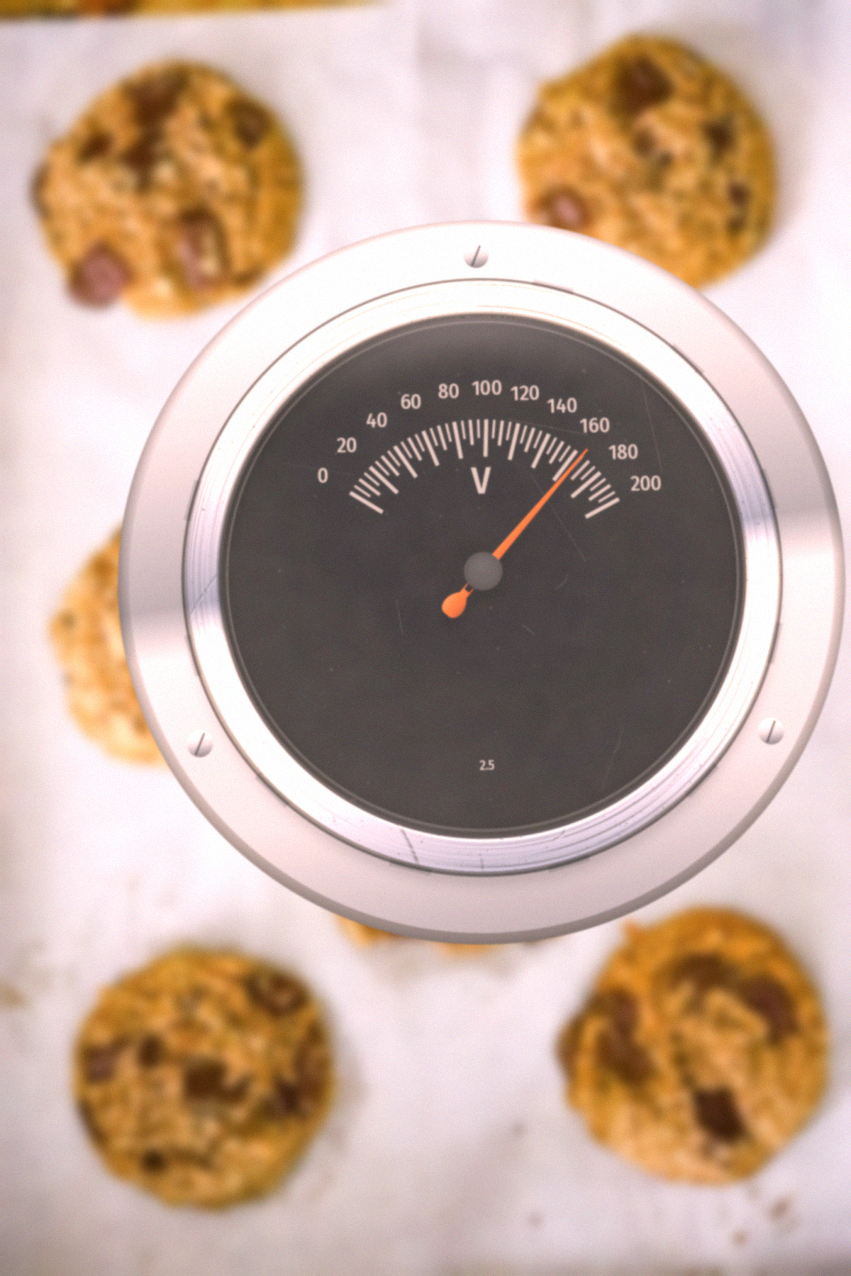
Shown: value=165 unit=V
